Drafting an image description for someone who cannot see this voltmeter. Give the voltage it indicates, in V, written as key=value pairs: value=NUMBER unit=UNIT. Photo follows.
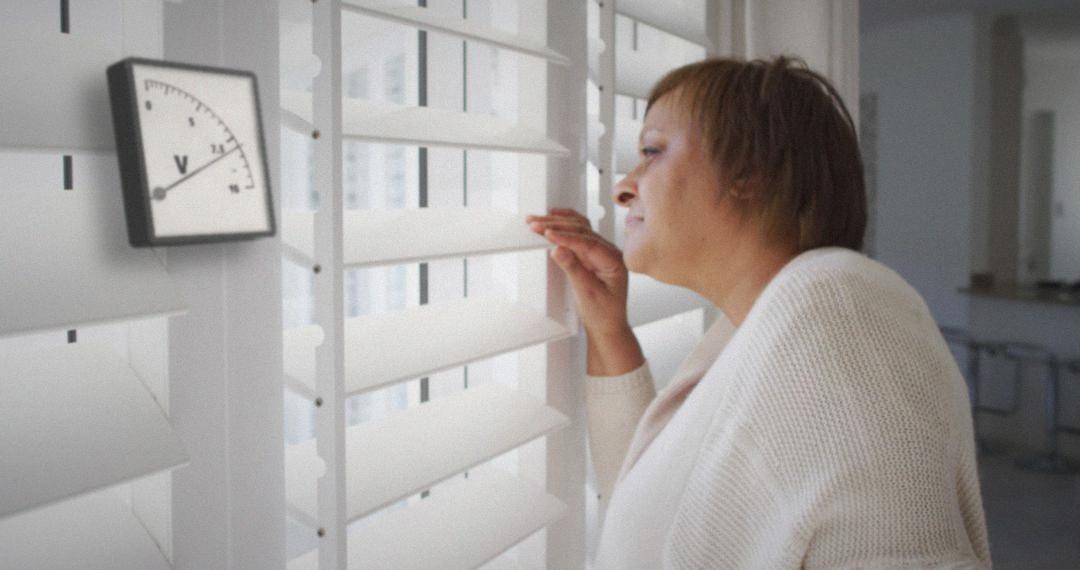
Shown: value=8 unit=V
